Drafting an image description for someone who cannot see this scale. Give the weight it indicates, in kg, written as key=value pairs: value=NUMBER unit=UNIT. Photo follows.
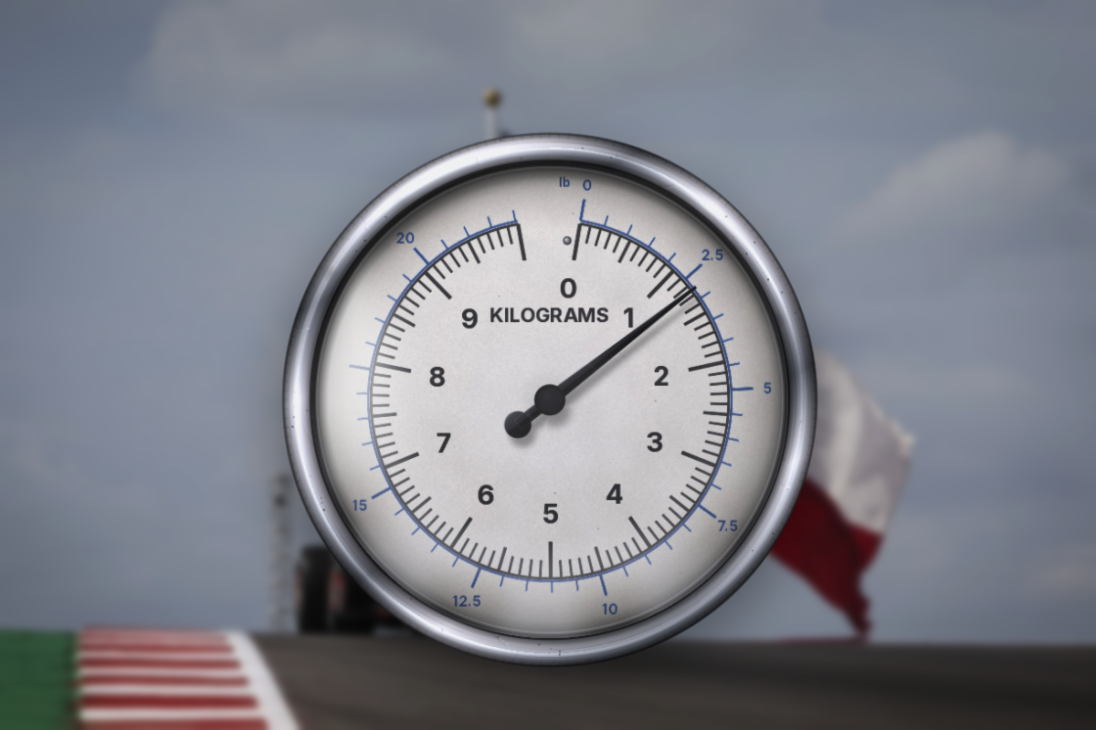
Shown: value=1.25 unit=kg
